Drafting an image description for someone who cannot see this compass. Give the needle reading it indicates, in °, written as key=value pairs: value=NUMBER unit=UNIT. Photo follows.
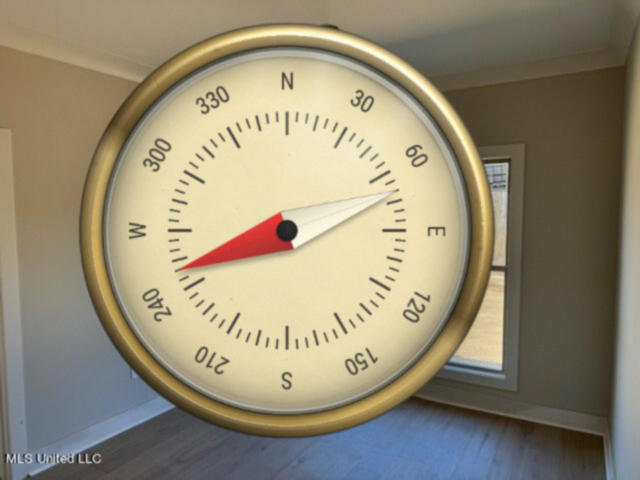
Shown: value=250 unit=°
